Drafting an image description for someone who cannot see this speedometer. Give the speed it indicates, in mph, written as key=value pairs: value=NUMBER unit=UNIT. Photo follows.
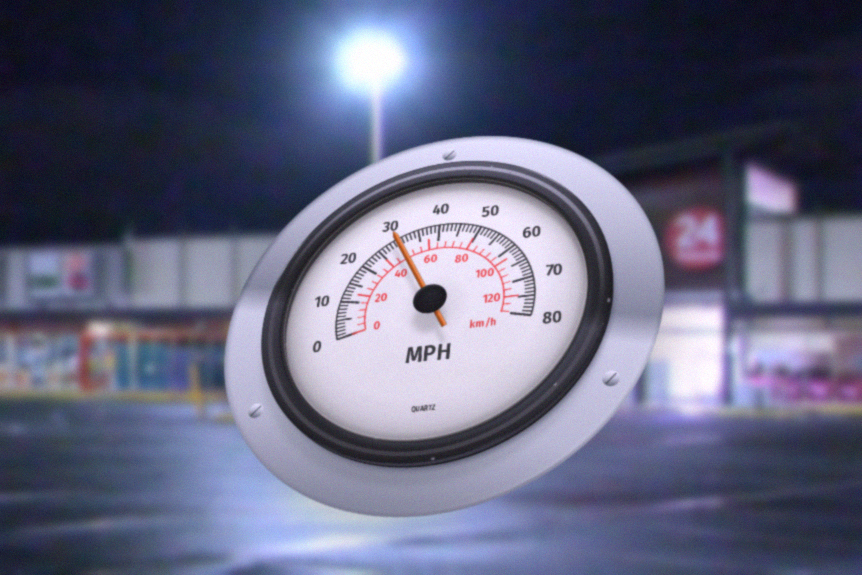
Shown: value=30 unit=mph
